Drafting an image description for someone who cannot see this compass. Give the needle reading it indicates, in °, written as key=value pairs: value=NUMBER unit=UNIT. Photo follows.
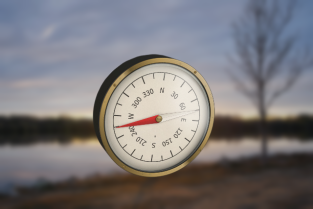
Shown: value=255 unit=°
